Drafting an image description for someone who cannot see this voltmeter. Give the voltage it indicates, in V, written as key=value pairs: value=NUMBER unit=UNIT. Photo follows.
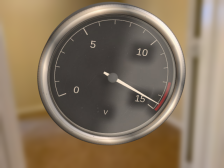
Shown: value=14.5 unit=V
